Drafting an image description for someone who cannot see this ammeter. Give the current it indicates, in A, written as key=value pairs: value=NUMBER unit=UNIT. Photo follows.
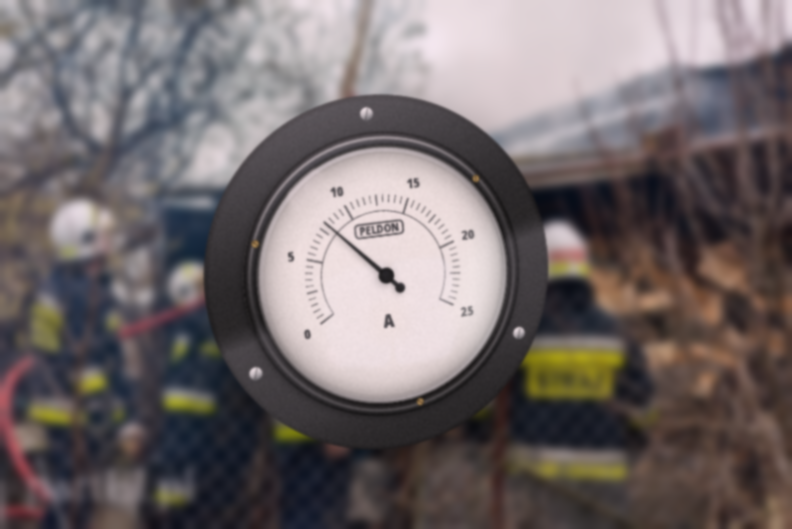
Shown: value=8 unit=A
